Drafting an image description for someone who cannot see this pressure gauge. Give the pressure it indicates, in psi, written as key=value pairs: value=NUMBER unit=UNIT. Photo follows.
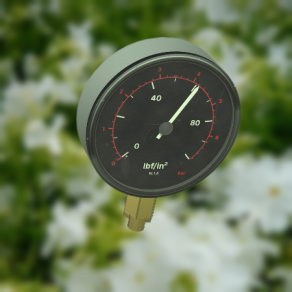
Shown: value=60 unit=psi
